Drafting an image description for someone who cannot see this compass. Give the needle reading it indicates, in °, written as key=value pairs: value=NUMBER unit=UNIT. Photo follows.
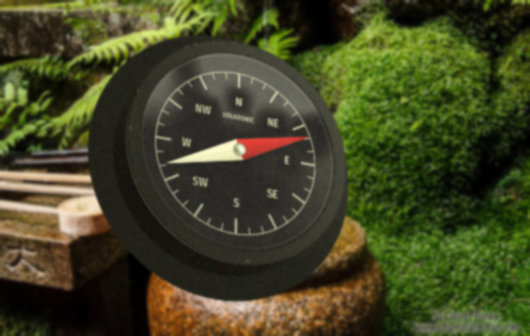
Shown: value=70 unit=°
